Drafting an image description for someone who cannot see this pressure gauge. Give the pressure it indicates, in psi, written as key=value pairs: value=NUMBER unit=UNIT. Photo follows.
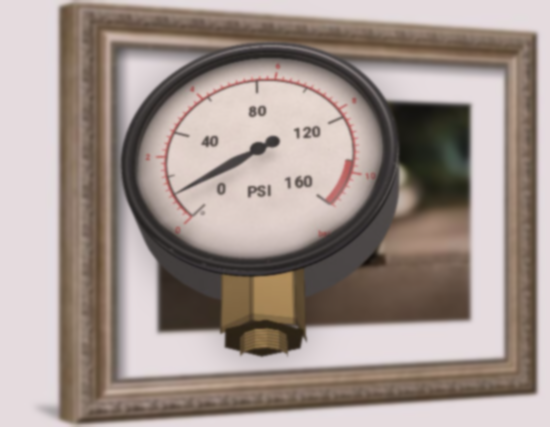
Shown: value=10 unit=psi
